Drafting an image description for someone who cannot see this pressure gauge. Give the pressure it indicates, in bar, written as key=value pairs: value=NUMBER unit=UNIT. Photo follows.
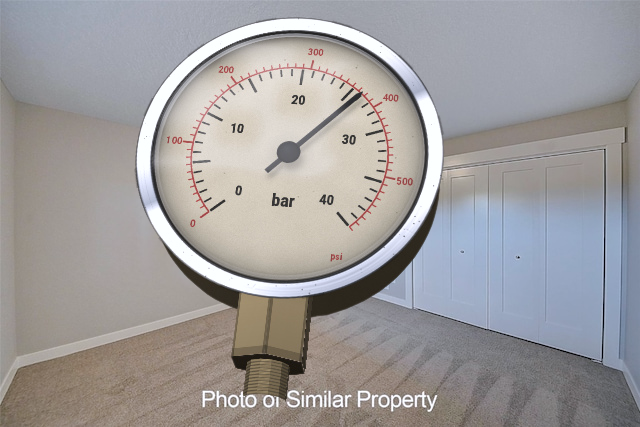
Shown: value=26 unit=bar
